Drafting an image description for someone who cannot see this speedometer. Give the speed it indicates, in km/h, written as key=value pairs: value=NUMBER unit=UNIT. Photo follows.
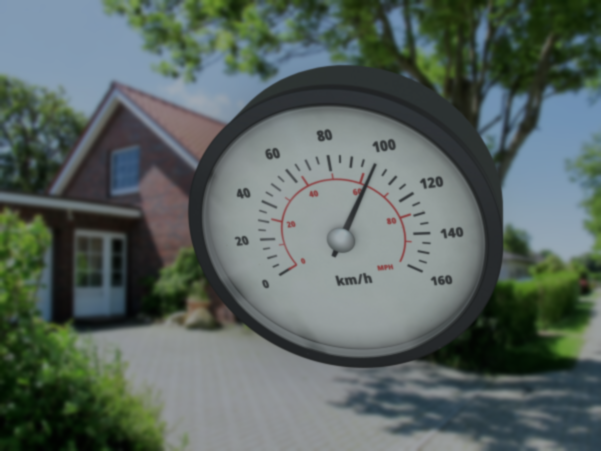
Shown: value=100 unit=km/h
